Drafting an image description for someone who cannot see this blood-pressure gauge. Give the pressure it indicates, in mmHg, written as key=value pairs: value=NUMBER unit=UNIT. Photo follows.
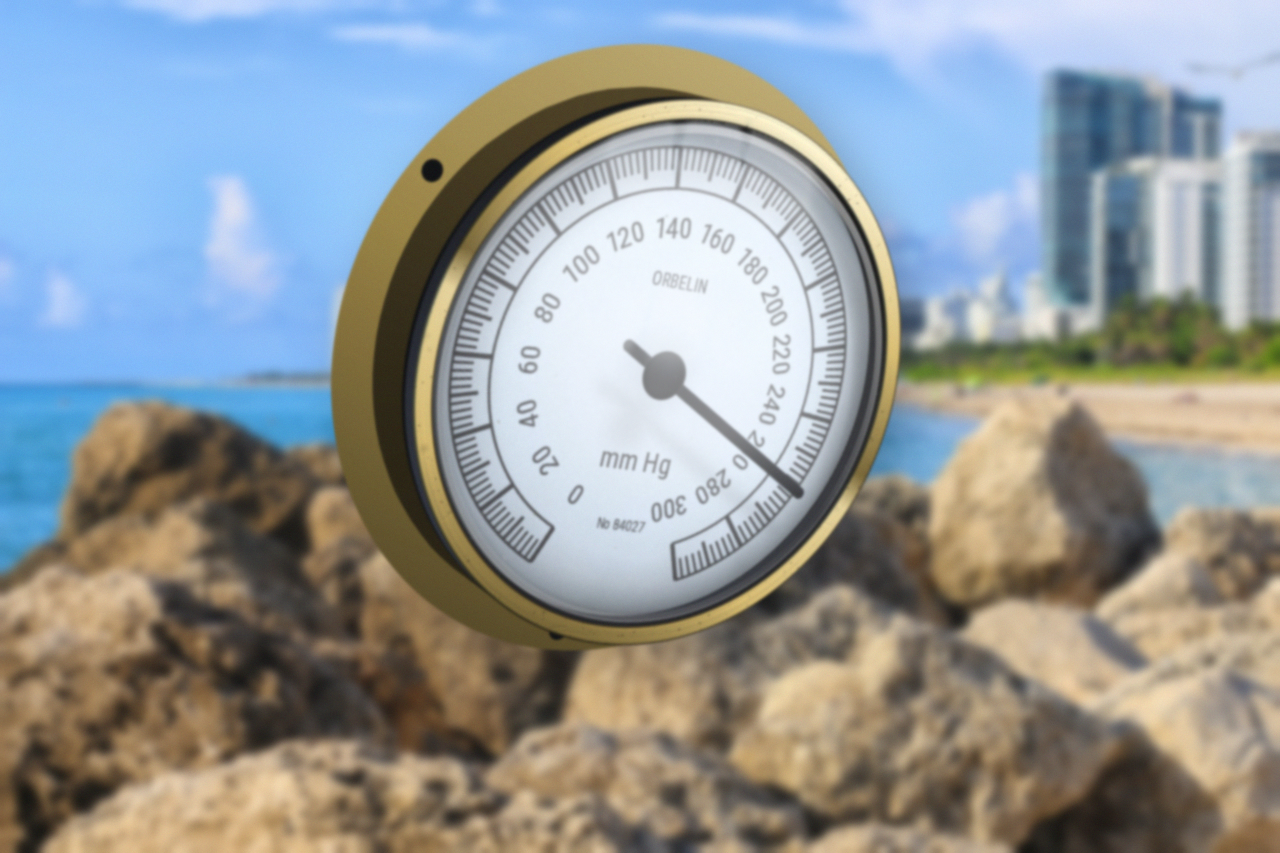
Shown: value=260 unit=mmHg
